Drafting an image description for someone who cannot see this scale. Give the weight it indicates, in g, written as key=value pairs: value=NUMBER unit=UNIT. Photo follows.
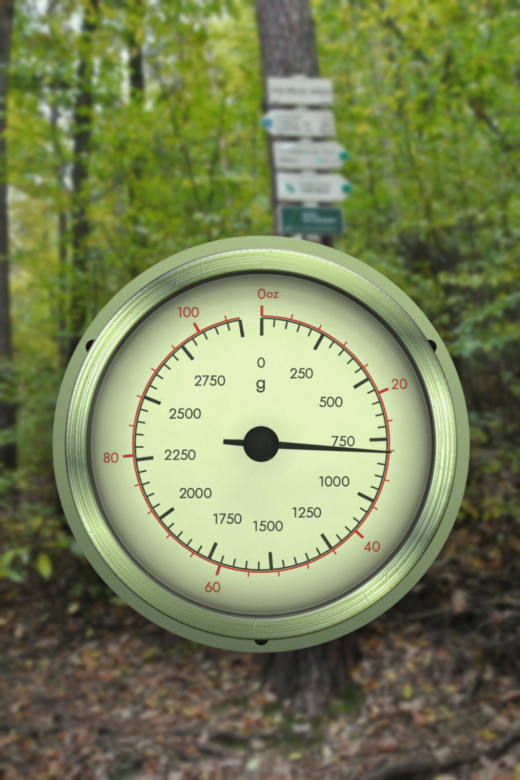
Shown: value=800 unit=g
